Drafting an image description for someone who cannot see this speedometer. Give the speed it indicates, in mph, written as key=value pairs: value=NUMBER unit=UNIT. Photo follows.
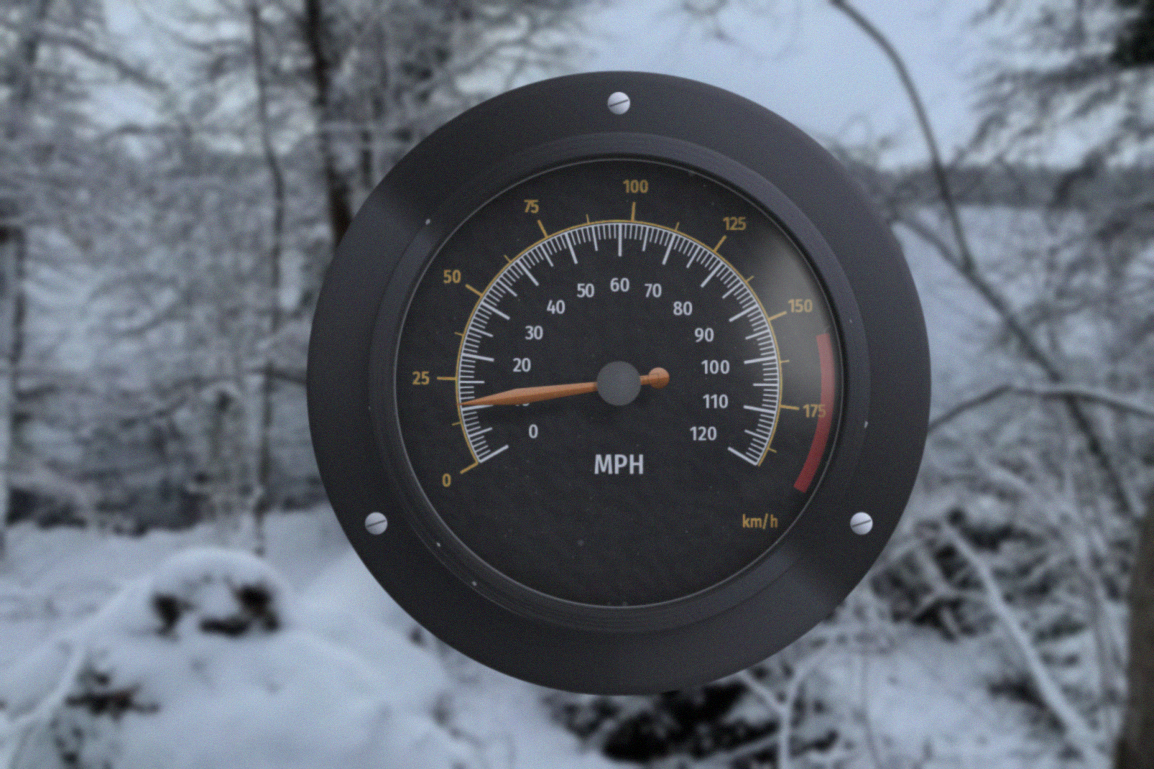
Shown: value=11 unit=mph
